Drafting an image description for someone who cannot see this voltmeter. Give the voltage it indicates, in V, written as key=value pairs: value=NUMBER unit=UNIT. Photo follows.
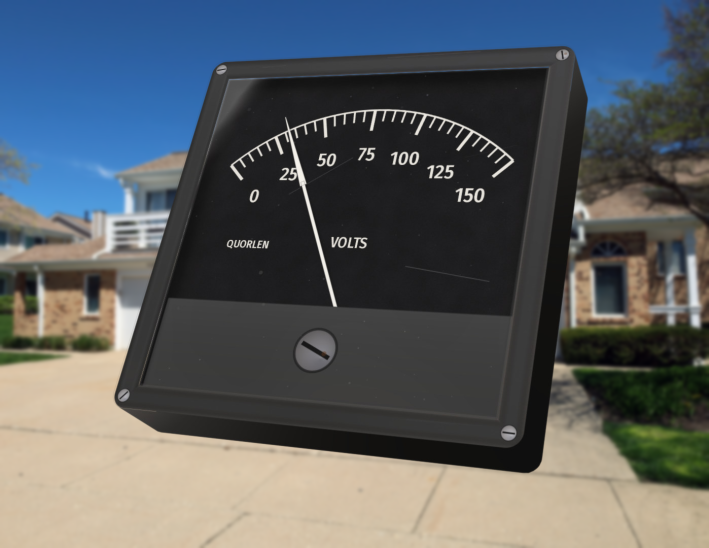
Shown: value=32.5 unit=V
